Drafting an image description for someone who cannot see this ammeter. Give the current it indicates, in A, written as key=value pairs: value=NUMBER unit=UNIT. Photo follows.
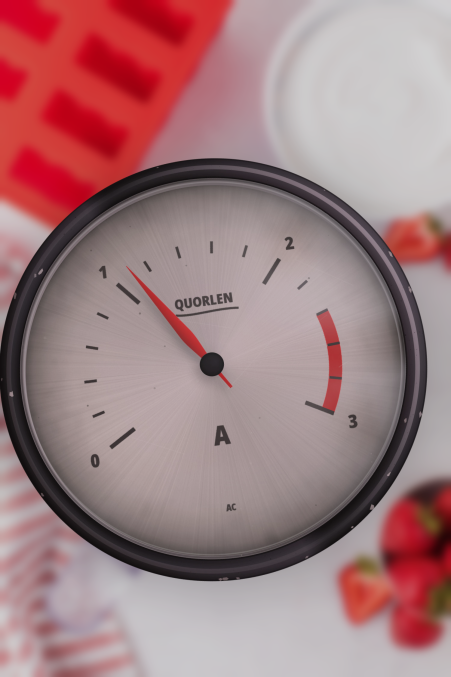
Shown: value=1.1 unit=A
